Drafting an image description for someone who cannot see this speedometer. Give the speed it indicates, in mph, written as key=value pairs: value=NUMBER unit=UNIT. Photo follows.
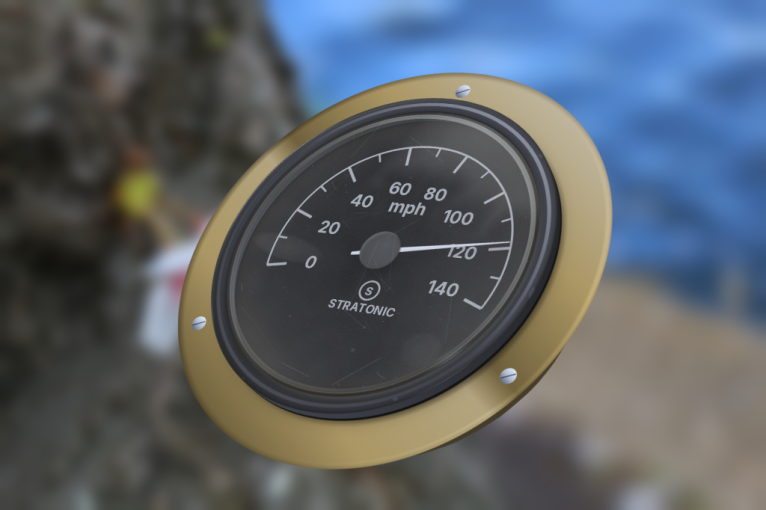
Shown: value=120 unit=mph
